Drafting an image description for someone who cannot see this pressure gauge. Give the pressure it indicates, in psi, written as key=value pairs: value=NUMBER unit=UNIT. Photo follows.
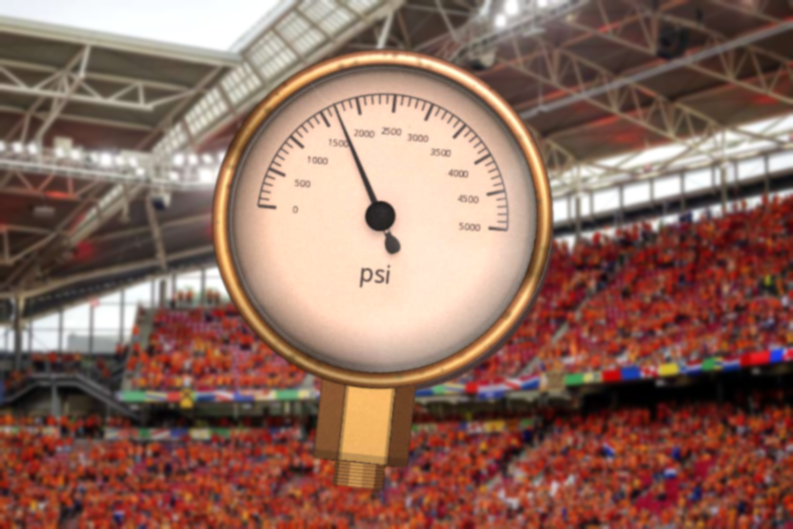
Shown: value=1700 unit=psi
